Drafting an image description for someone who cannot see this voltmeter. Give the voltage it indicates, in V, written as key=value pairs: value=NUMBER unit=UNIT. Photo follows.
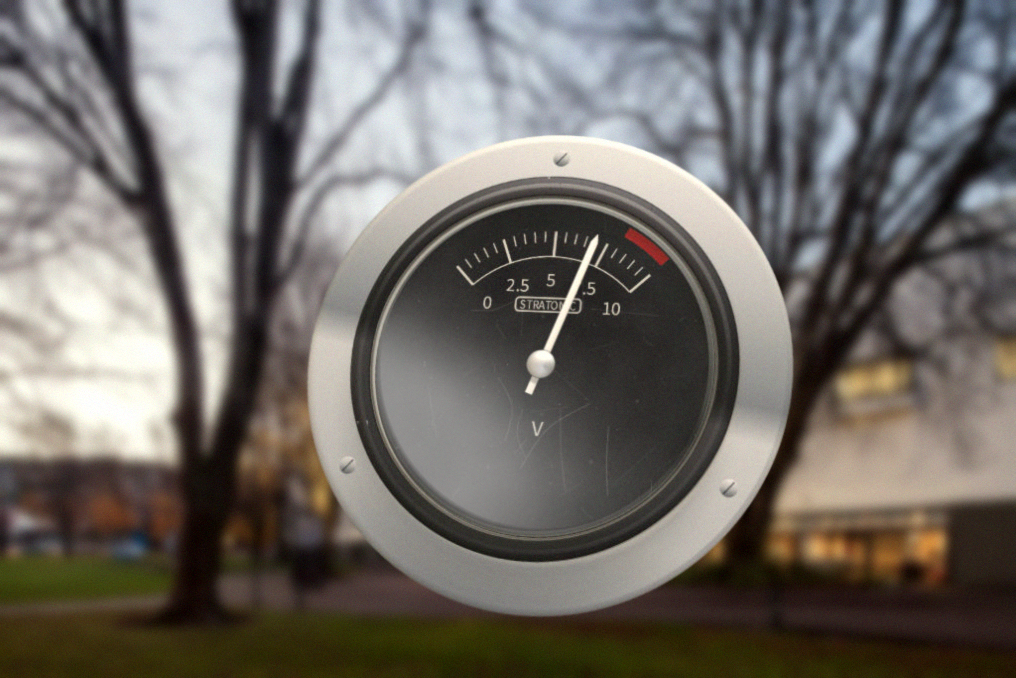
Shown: value=7 unit=V
